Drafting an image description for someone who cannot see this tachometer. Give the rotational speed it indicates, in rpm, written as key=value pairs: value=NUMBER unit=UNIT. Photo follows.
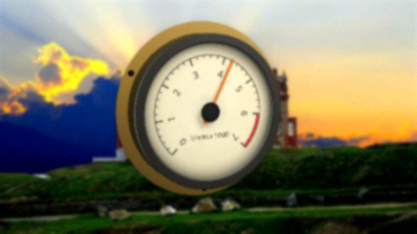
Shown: value=4200 unit=rpm
